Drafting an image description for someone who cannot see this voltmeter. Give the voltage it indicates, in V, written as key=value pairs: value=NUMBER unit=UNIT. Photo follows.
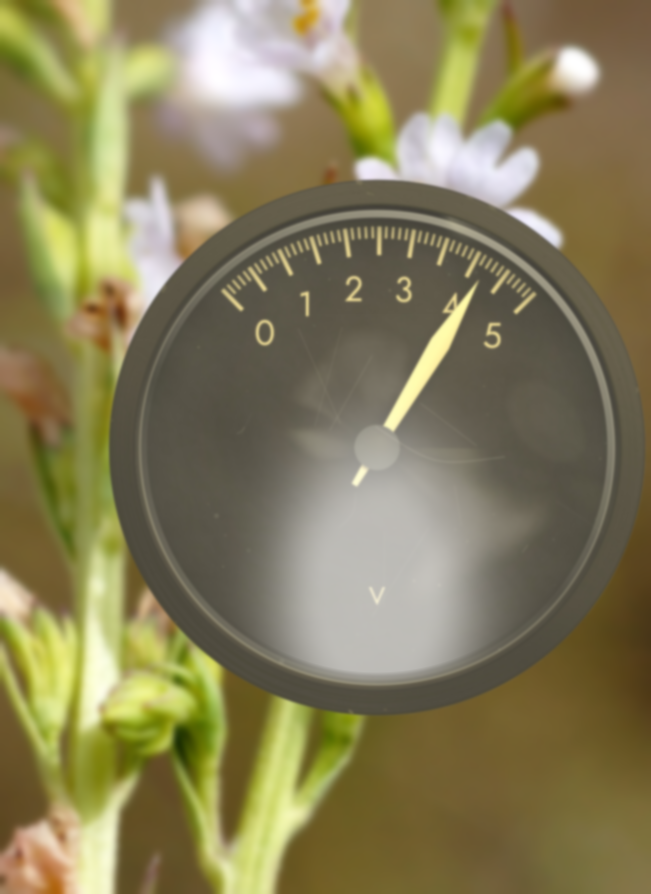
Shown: value=4.2 unit=V
